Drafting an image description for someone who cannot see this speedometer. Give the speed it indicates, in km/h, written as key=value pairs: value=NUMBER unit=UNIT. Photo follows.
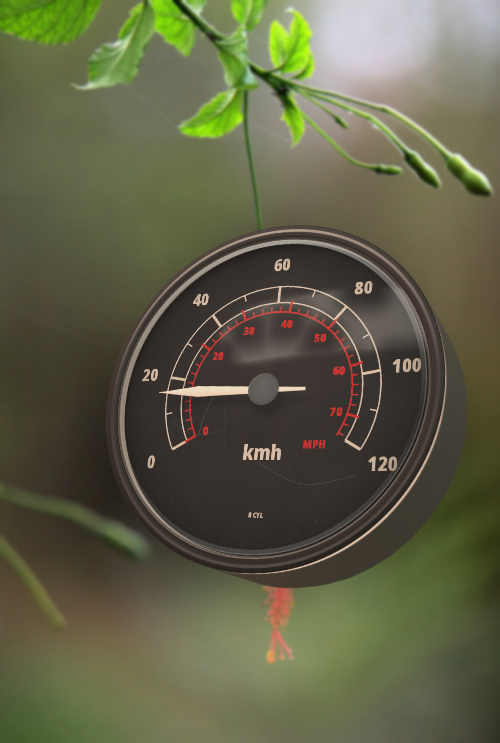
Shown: value=15 unit=km/h
